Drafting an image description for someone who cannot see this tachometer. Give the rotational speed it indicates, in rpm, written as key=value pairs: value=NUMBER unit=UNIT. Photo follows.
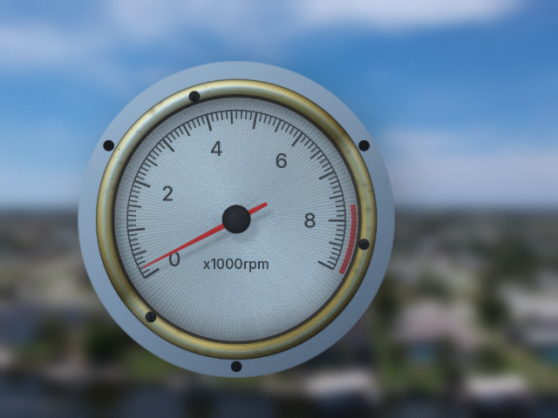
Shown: value=200 unit=rpm
